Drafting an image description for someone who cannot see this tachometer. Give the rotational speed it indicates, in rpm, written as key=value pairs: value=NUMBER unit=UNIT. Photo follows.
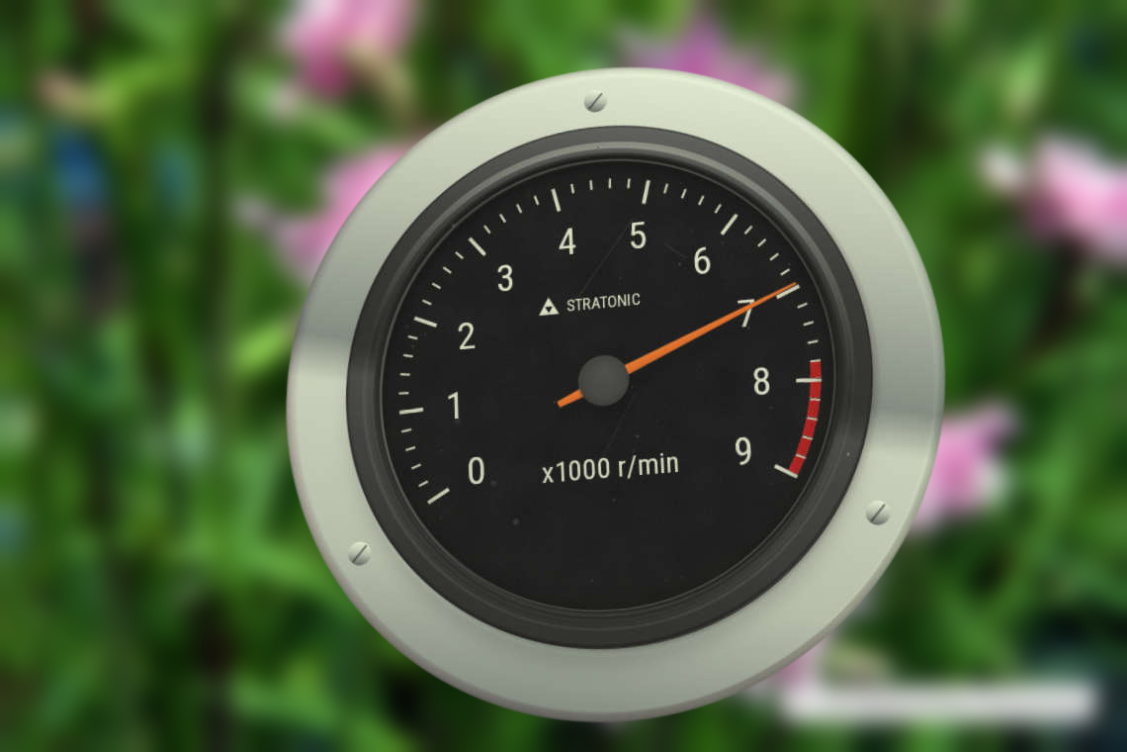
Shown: value=7000 unit=rpm
